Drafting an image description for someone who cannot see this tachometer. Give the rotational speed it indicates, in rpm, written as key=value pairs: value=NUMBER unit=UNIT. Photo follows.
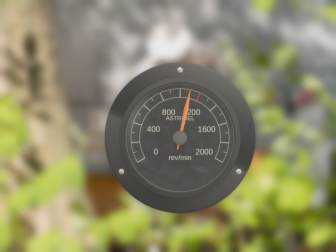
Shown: value=1100 unit=rpm
